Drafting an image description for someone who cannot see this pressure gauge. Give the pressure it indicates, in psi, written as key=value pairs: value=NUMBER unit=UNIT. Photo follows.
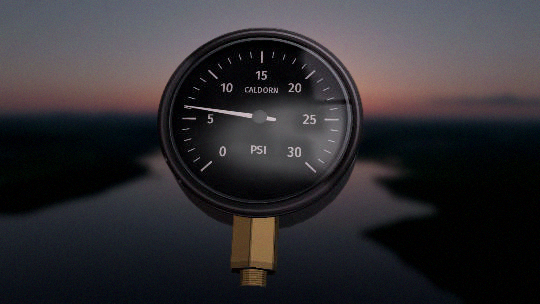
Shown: value=6 unit=psi
